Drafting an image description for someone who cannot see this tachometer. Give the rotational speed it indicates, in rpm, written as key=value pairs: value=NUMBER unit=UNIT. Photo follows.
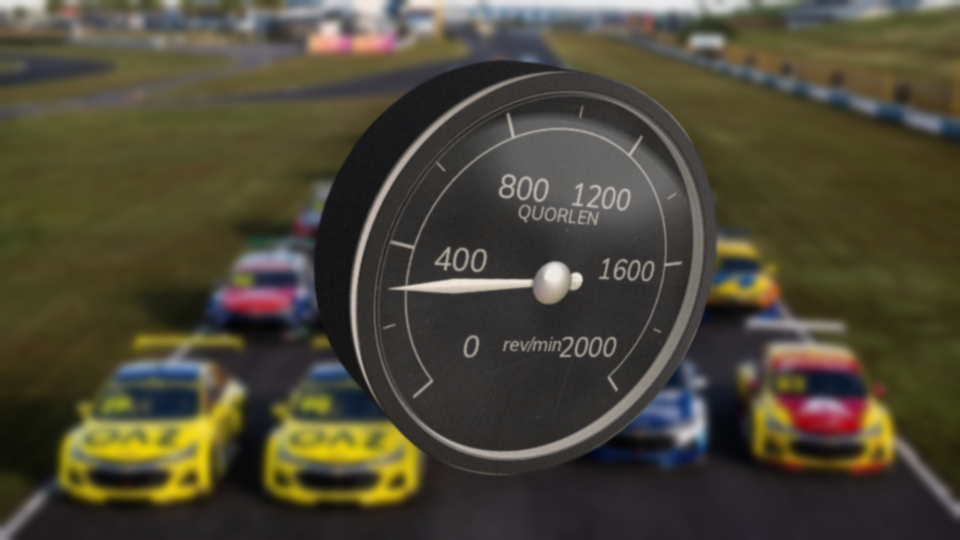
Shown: value=300 unit=rpm
